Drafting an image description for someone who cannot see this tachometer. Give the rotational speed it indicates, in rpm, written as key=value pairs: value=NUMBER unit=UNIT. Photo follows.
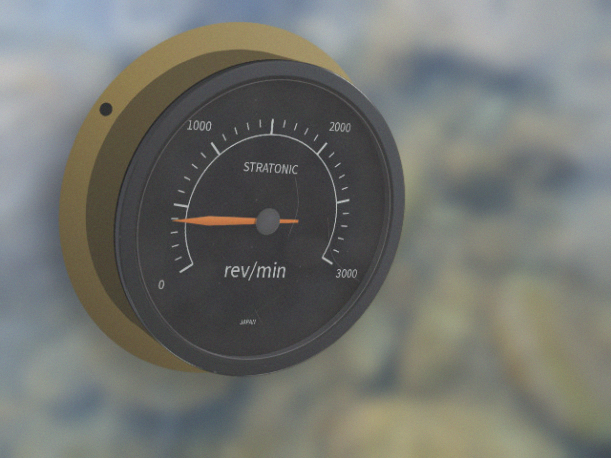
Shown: value=400 unit=rpm
